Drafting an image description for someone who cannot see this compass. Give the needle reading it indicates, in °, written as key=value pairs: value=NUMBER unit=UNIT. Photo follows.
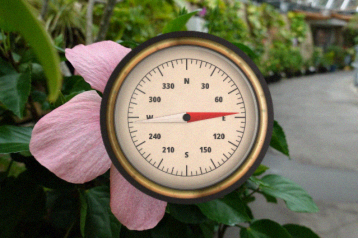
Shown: value=85 unit=°
